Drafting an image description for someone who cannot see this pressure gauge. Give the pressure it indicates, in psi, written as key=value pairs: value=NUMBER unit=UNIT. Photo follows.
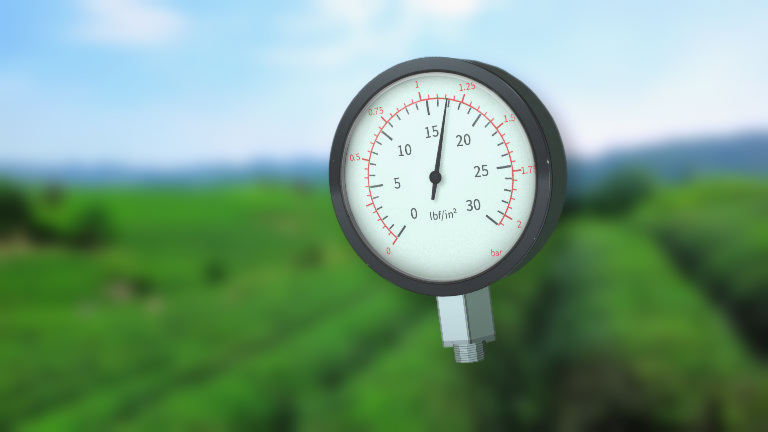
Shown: value=17 unit=psi
